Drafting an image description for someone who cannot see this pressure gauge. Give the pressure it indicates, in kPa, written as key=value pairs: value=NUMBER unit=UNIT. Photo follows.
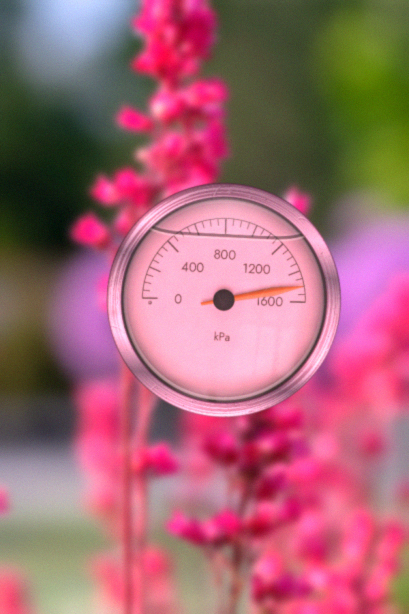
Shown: value=1500 unit=kPa
